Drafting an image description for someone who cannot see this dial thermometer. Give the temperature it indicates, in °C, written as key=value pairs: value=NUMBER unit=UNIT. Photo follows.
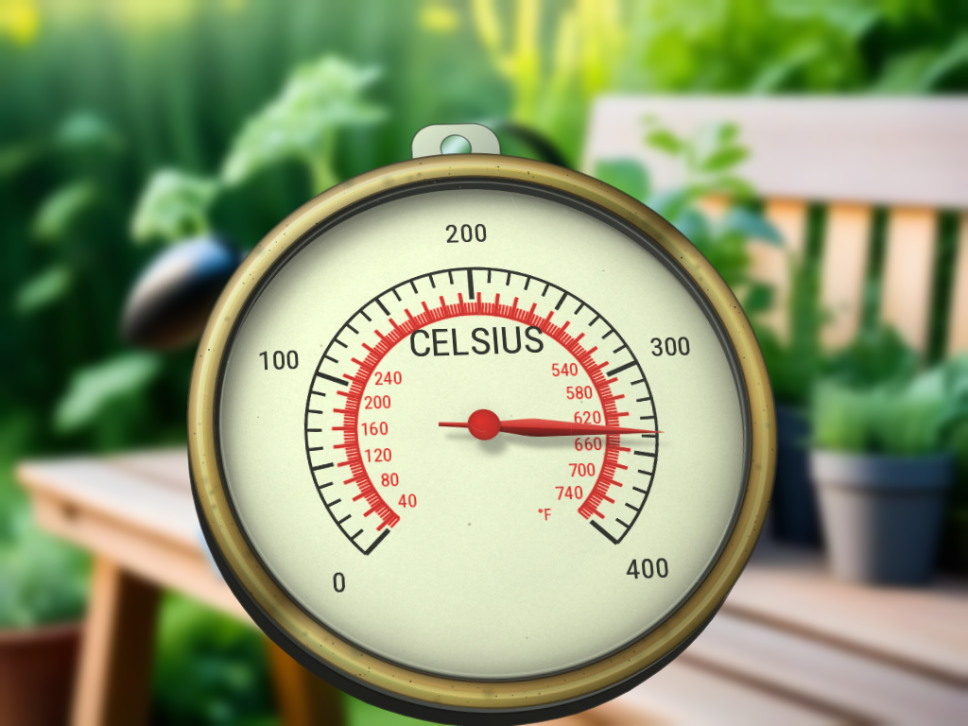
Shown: value=340 unit=°C
